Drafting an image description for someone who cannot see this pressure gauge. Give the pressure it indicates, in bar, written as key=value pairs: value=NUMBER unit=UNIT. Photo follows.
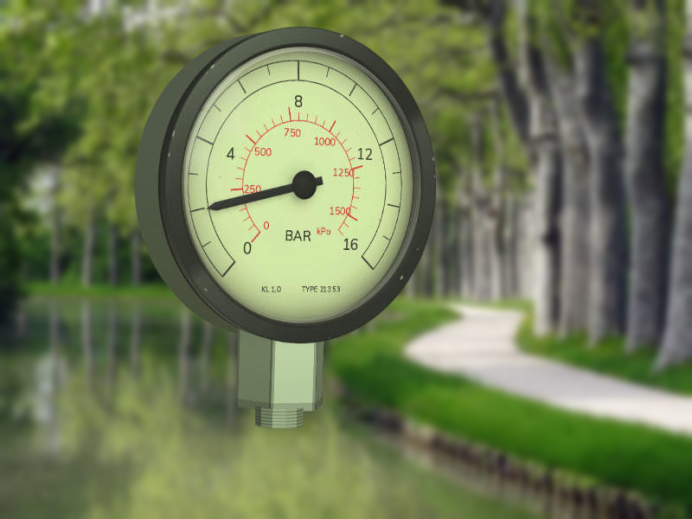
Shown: value=2 unit=bar
